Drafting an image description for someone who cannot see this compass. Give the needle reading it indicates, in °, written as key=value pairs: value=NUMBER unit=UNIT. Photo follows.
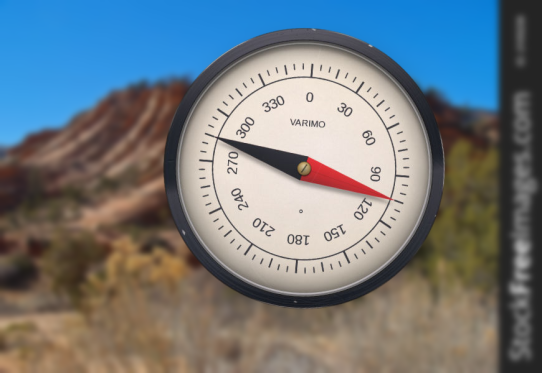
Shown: value=105 unit=°
